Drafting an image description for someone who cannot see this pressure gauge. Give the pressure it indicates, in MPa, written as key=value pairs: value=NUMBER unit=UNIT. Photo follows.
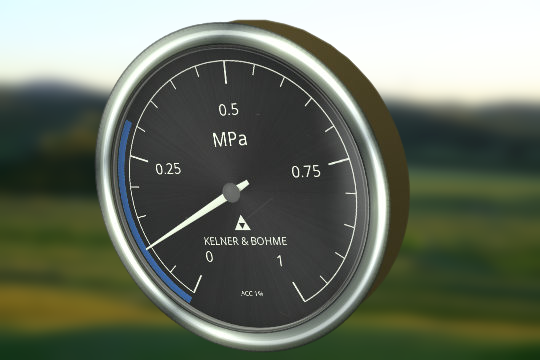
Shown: value=0.1 unit=MPa
